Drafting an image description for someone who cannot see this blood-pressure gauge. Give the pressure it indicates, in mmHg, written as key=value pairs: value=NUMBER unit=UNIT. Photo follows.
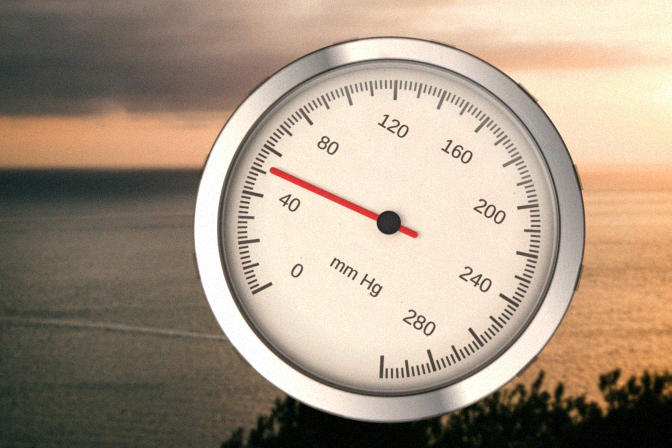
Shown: value=52 unit=mmHg
